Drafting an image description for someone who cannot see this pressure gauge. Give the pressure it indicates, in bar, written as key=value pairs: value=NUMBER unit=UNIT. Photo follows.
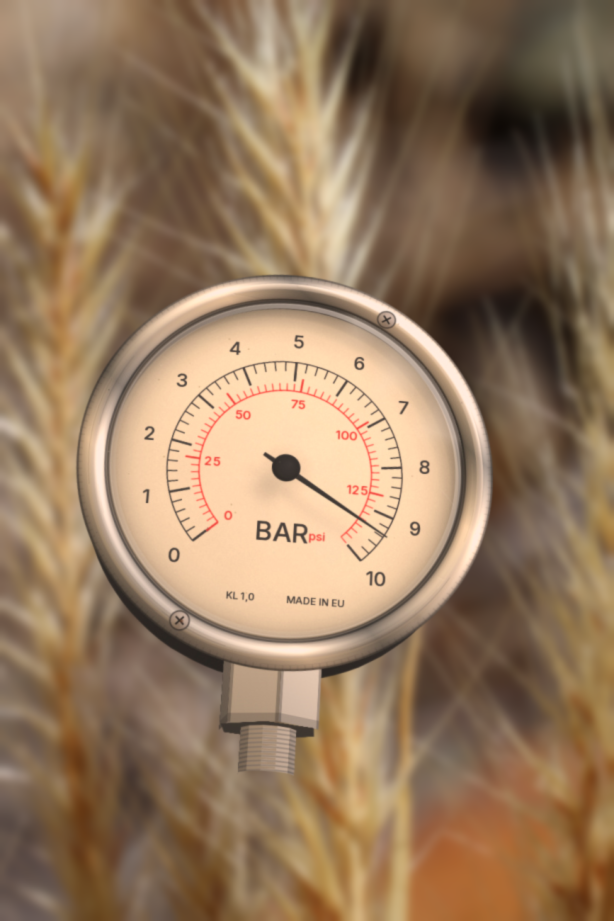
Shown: value=9.4 unit=bar
